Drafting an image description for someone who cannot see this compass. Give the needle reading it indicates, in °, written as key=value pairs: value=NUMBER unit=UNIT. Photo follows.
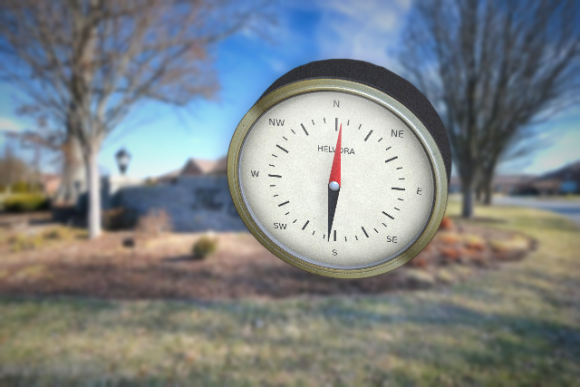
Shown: value=5 unit=°
